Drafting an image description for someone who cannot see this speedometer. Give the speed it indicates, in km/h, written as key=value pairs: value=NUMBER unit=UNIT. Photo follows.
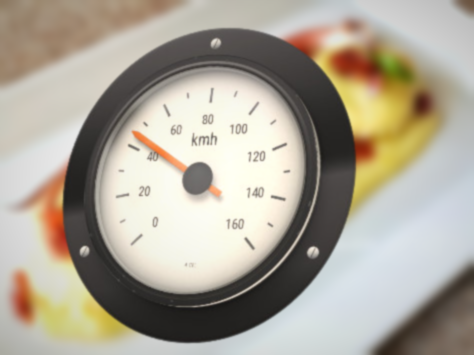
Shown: value=45 unit=km/h
